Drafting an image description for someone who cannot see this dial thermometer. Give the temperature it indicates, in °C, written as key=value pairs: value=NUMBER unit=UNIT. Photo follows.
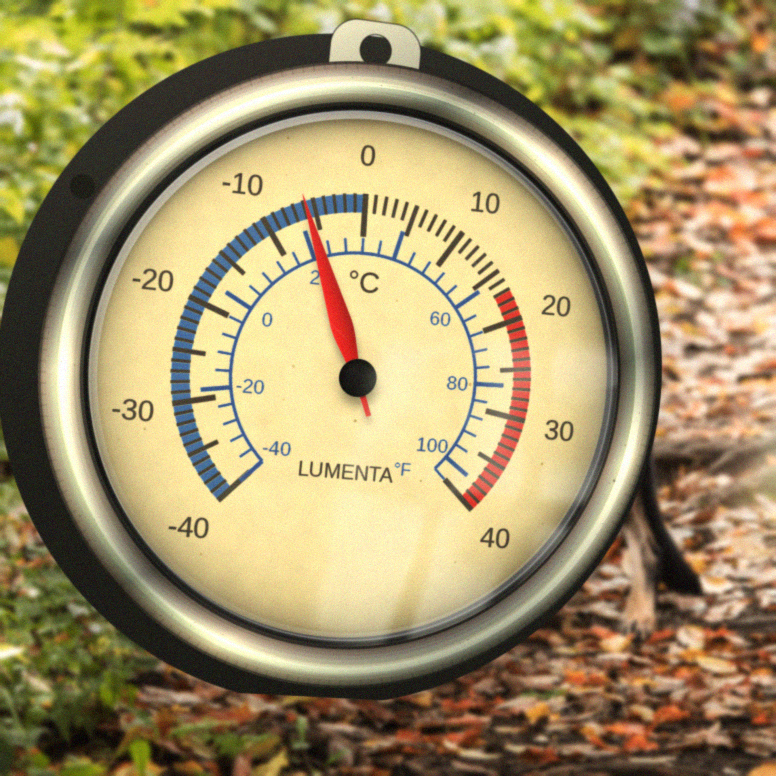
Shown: value=-6 unit=°C
